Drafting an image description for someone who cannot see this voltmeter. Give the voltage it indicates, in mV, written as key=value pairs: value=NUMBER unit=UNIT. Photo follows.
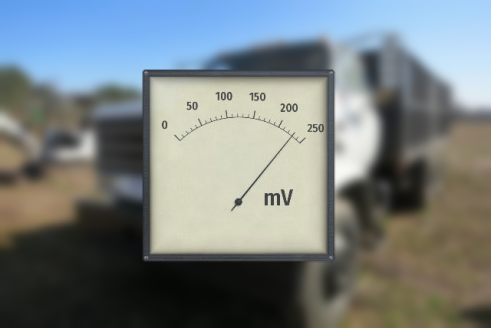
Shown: value=230 unit=mV
